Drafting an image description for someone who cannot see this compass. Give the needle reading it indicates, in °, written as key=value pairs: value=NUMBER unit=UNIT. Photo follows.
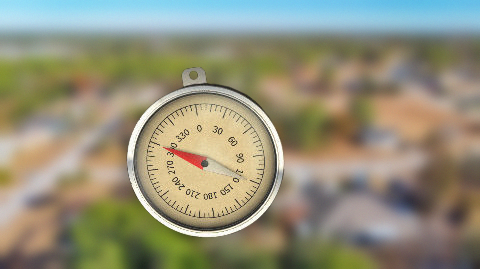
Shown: value=300 unit=°
